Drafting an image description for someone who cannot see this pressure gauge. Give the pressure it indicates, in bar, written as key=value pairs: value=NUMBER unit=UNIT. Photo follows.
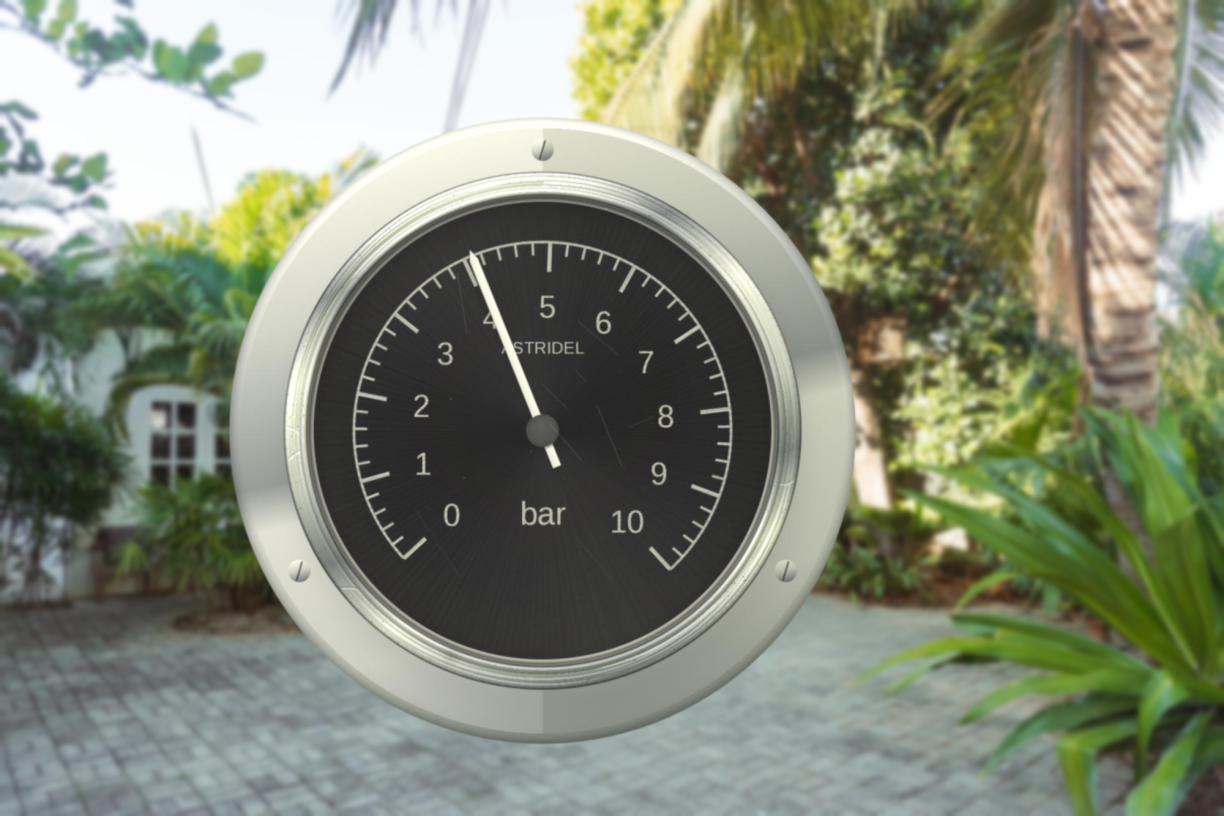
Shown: value=4.1 unit=bar
